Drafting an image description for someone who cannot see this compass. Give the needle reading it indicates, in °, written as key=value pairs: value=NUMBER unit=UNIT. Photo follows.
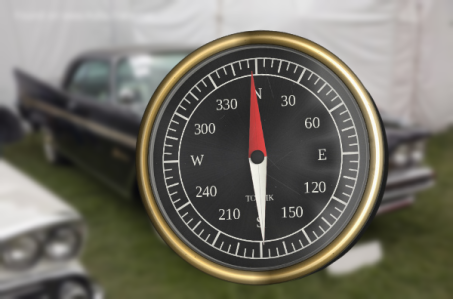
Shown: value=357.5 unit=°
